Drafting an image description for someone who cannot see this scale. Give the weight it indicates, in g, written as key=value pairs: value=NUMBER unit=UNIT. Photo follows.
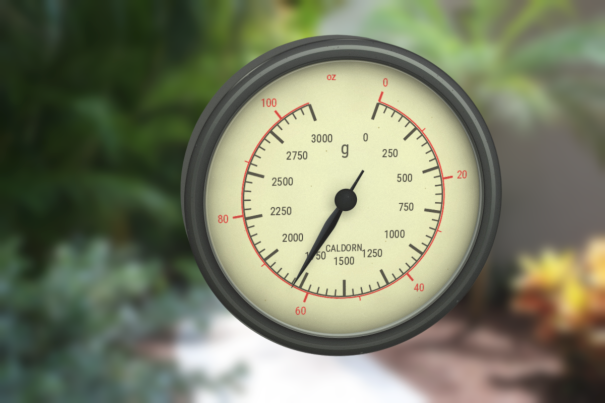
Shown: value=1800 unit=g
